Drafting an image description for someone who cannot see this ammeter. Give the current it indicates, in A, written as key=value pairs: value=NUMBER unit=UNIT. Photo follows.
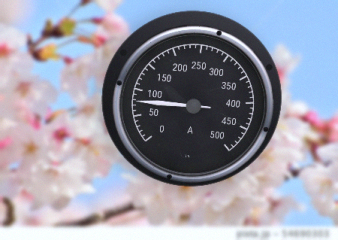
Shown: value=80 unit=A
